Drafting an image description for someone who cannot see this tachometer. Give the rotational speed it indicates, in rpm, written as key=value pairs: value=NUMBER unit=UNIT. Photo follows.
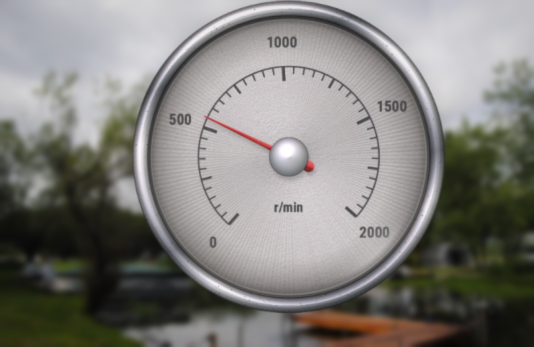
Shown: value=550 unit=rpm
